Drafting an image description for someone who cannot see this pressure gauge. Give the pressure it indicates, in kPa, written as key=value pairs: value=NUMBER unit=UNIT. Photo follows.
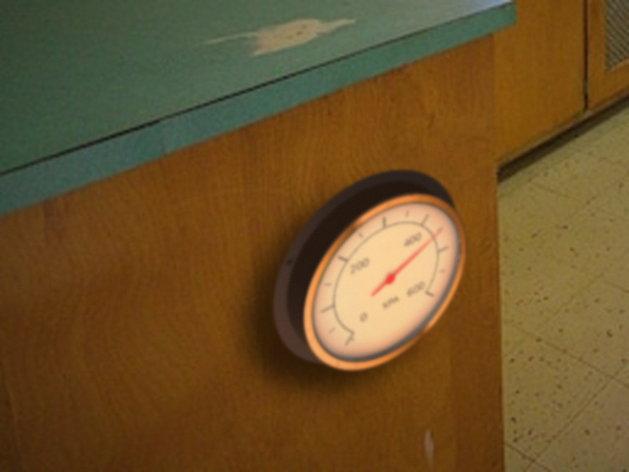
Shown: value=450 unit=kPa
